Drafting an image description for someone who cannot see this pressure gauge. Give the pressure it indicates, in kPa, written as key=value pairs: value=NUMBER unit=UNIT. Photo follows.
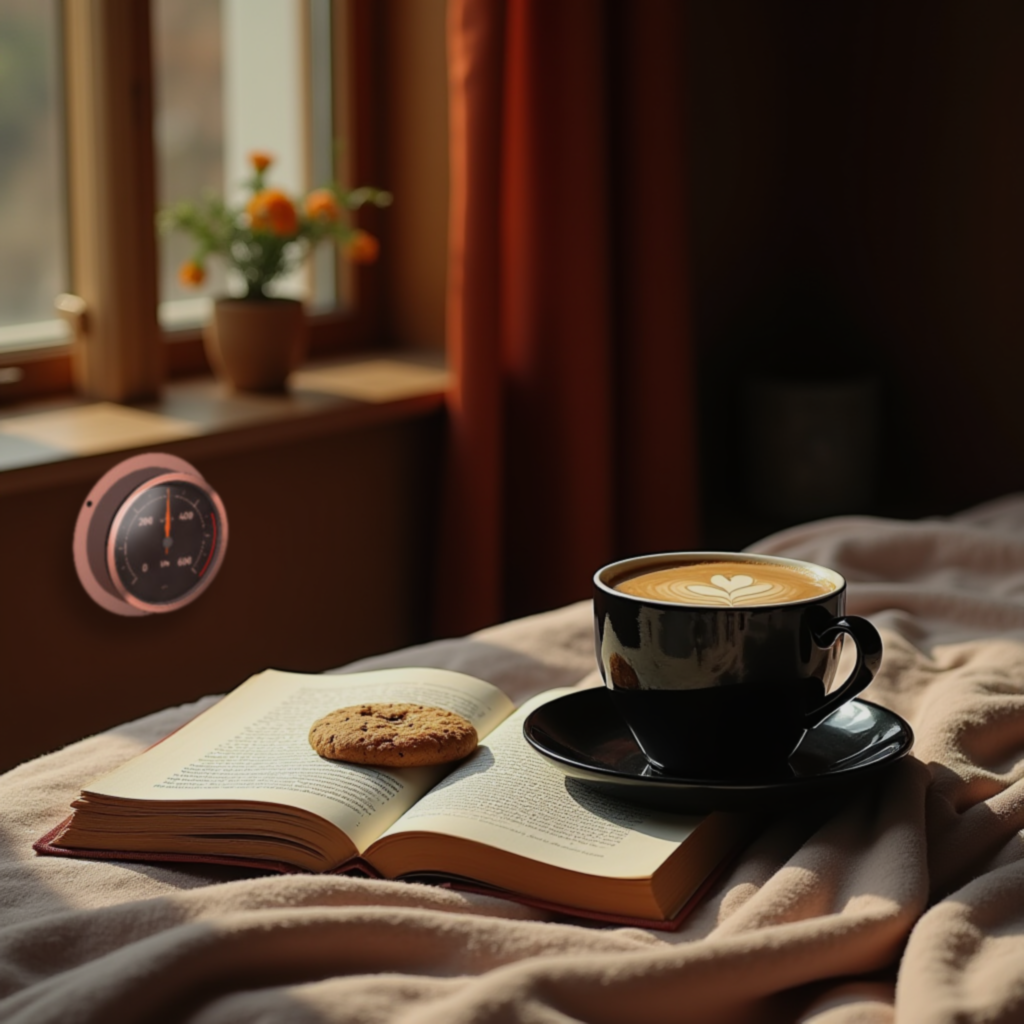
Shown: value=300 unit=kPa
